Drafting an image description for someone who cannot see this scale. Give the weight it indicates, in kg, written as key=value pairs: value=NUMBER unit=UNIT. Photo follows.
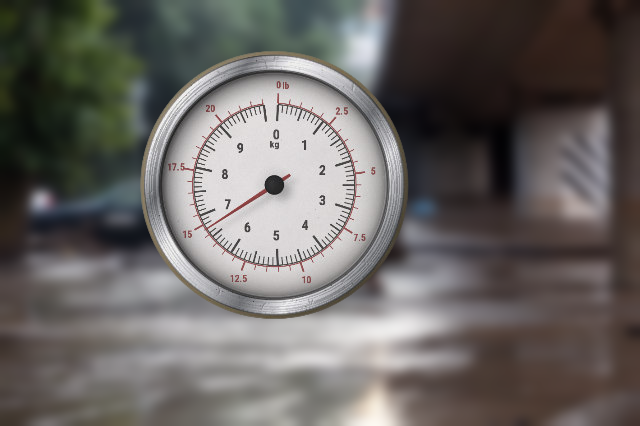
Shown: value=6.7 unit=kg
